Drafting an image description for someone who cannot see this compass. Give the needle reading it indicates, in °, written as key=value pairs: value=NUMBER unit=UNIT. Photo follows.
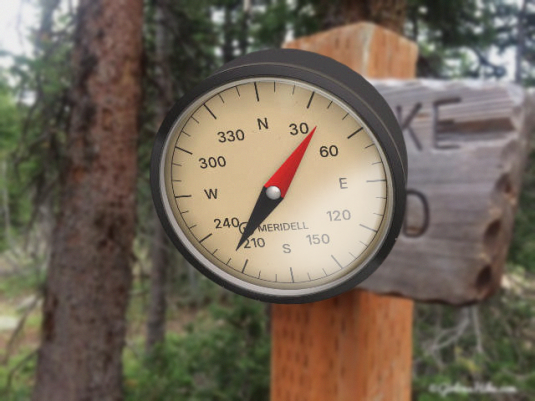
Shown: value=40 unit=°
